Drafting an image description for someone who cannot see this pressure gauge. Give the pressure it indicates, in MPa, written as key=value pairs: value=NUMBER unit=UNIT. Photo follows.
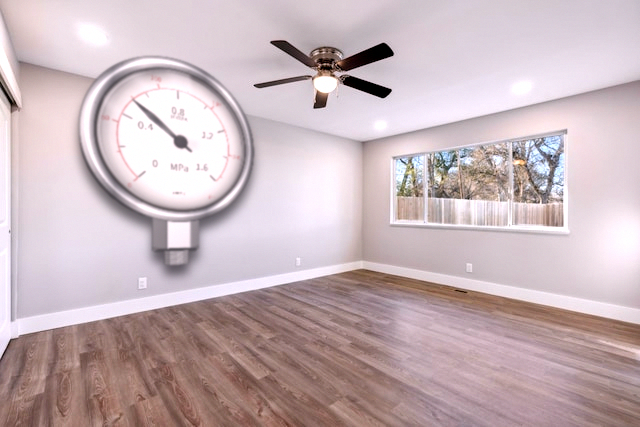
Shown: value=0.5 unit=MPa
